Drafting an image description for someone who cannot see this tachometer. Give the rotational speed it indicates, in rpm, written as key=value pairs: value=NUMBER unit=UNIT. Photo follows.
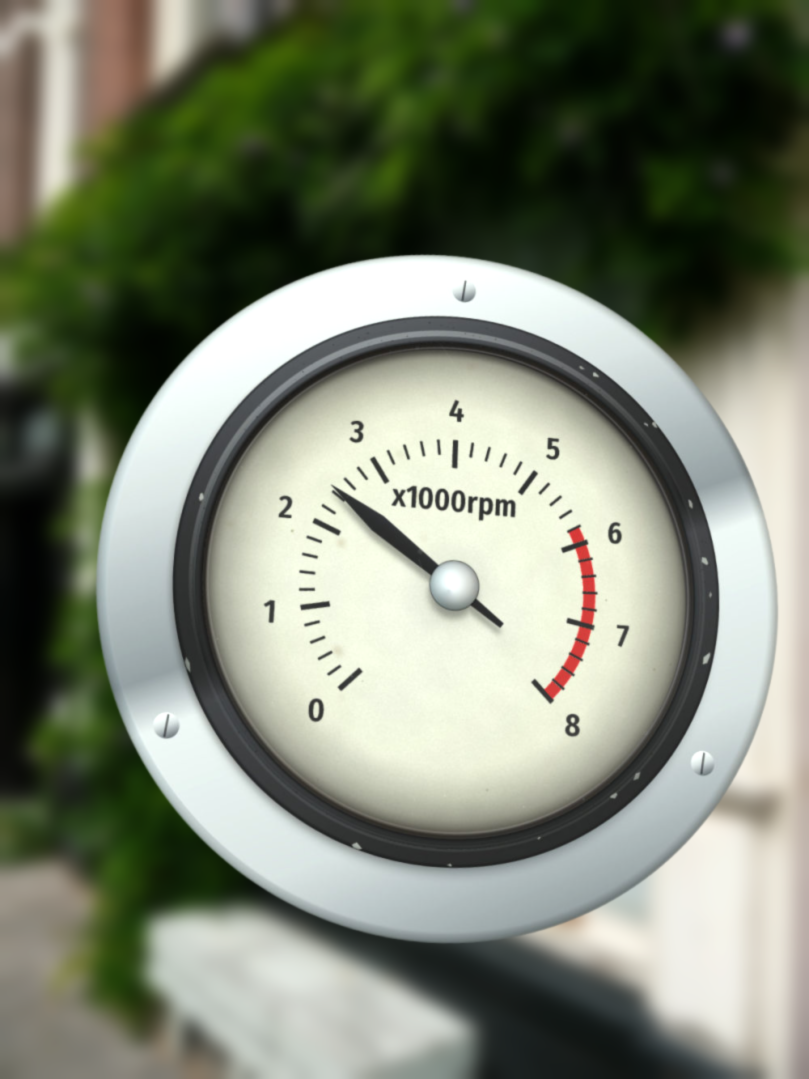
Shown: value=2400 unit=rpm
